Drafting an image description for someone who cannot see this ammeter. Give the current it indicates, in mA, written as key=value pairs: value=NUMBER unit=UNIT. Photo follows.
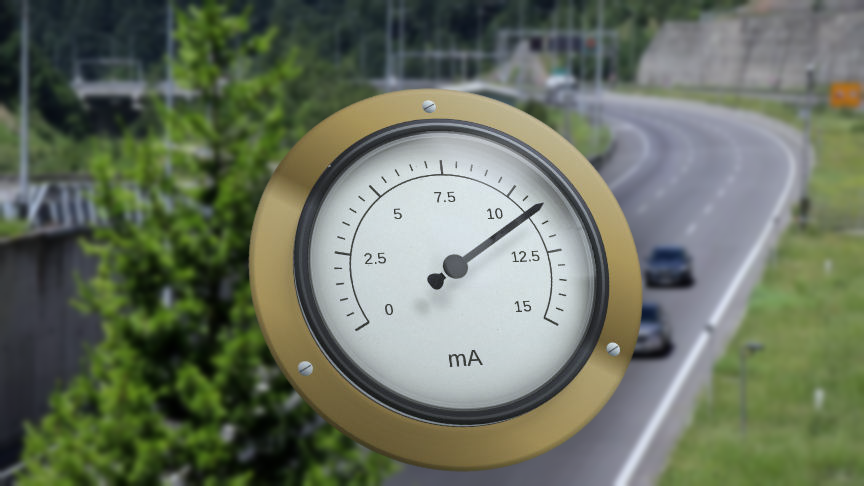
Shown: value=11 unit=mA
